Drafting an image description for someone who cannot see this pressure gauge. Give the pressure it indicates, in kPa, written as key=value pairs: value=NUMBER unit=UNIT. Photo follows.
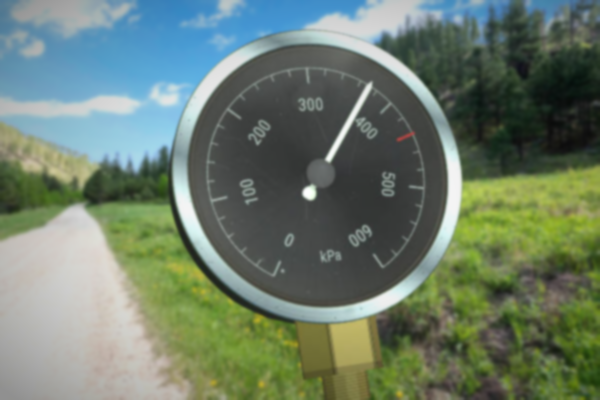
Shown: value=370 unit=kPa
